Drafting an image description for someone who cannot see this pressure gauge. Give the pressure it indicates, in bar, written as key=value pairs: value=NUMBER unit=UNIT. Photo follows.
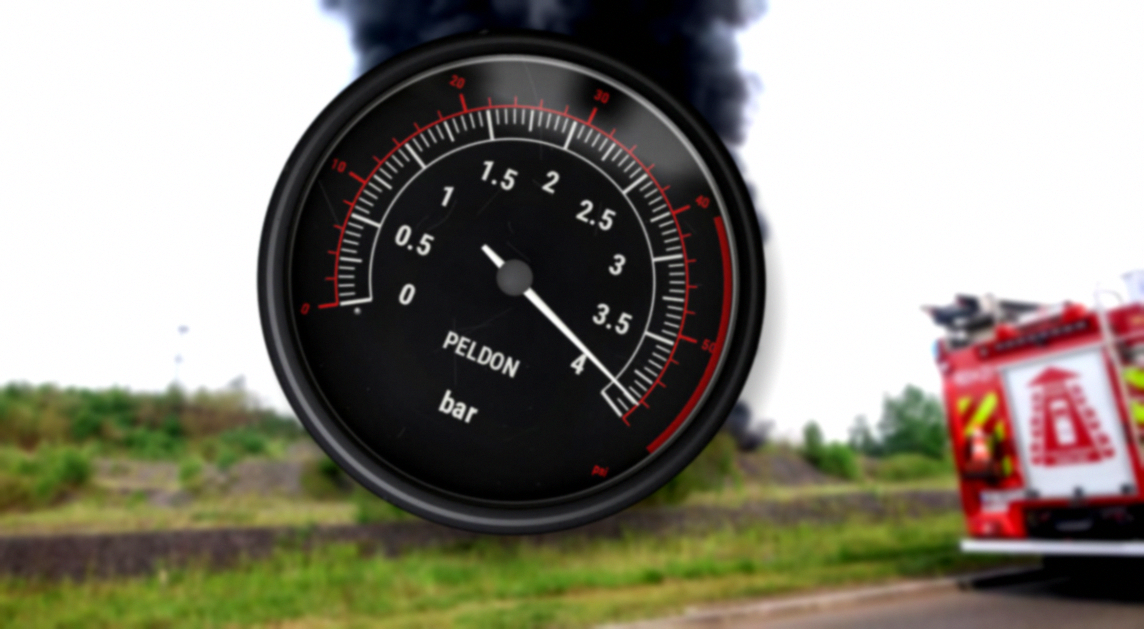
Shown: value=3.9 unit=bar
